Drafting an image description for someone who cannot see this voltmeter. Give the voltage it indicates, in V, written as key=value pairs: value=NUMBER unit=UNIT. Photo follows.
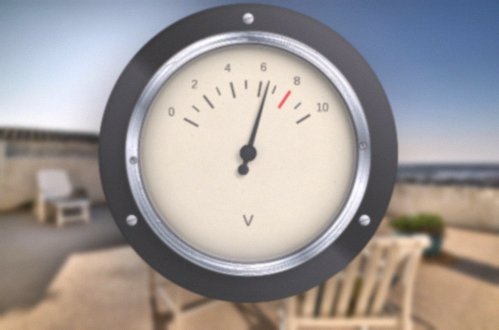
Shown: value=6.5 unit=V
